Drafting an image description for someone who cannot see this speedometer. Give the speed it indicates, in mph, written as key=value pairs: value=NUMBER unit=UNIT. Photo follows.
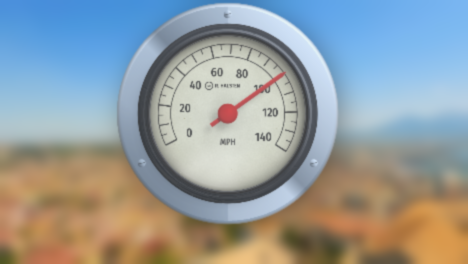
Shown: value=100 unit=mph
